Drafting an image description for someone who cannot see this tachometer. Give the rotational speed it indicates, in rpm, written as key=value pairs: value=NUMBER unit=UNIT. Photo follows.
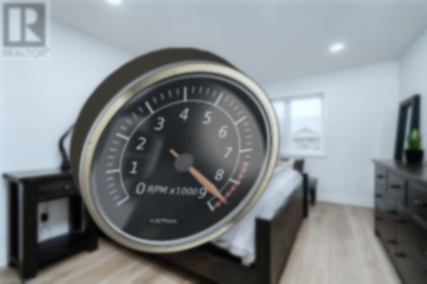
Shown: value=8600 unit=rpm
